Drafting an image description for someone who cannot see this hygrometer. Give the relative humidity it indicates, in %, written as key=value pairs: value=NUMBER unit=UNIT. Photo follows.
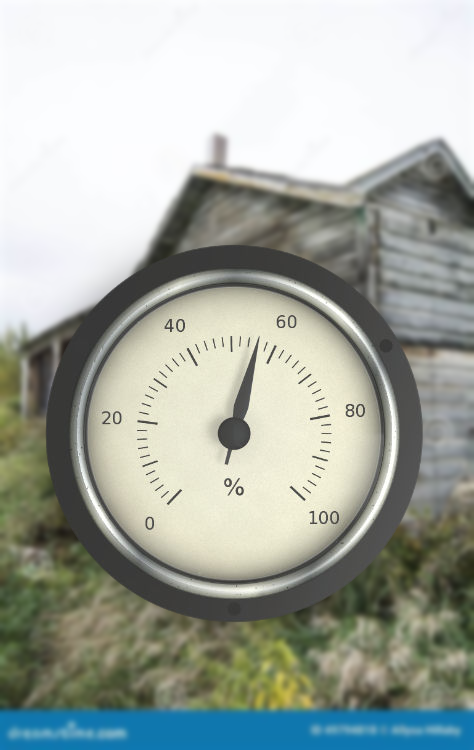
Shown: value=56 unit=%
